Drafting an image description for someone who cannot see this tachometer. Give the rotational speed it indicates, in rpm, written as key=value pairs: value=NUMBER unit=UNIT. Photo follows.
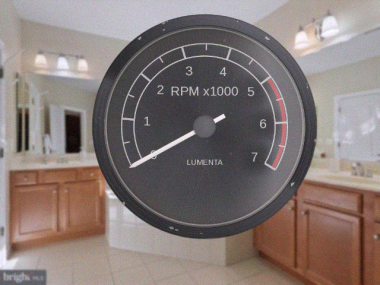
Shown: value=0 unit=rpm
